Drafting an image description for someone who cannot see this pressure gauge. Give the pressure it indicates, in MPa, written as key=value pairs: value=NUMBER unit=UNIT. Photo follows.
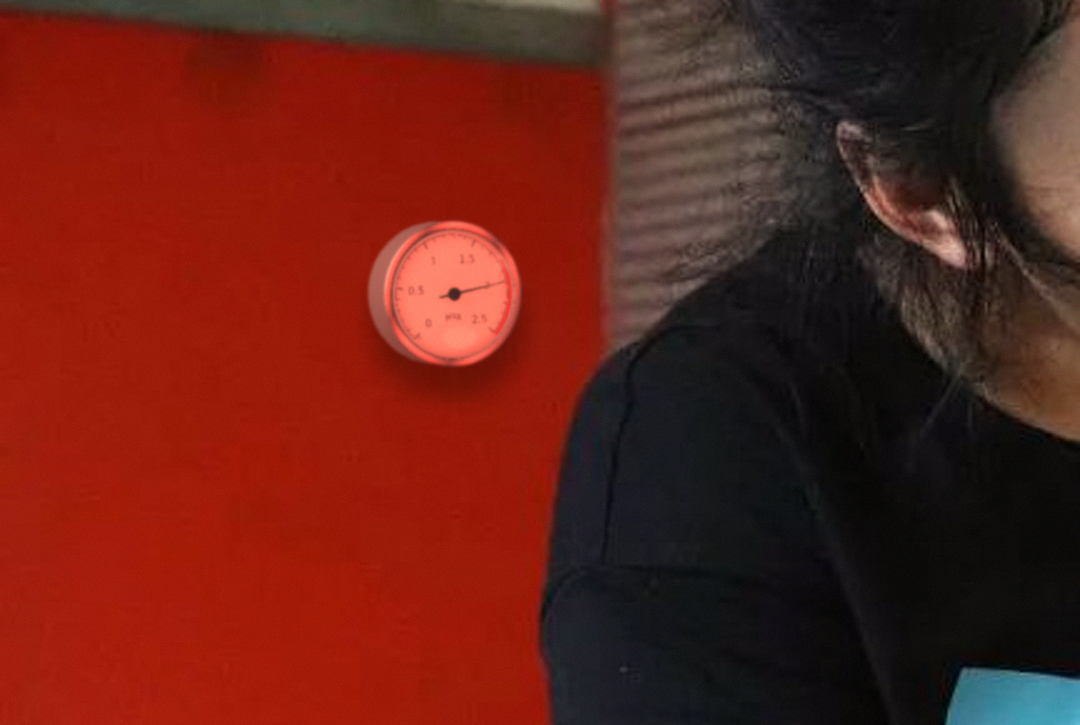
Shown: value=2 unit=MPa
